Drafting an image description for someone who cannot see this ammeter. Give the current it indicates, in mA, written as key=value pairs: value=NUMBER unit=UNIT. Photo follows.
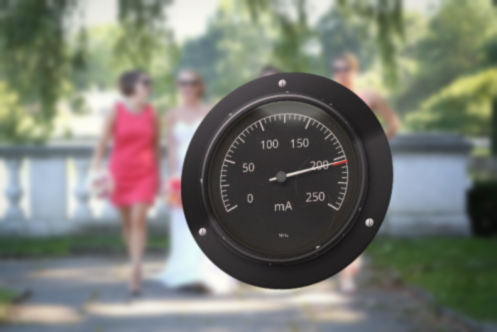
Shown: value=205 unit=mA
